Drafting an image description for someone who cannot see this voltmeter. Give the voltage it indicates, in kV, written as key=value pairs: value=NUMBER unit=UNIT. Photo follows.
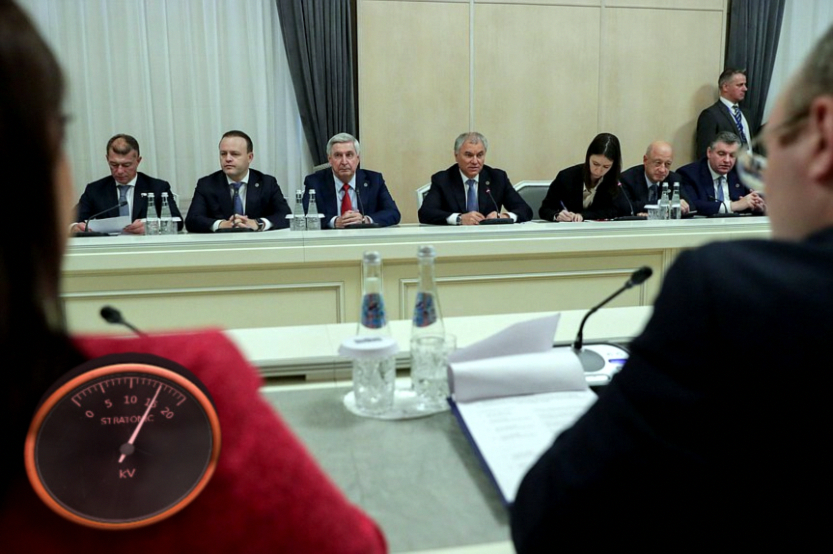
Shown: value=15 unit=kV
